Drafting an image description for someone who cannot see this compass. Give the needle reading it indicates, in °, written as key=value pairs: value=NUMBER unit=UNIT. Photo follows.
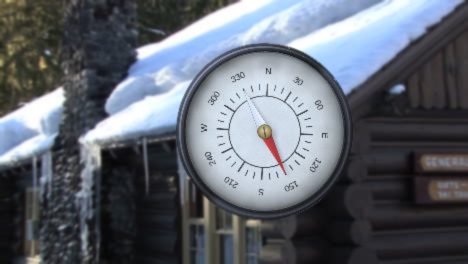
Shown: value=150 unit=°
